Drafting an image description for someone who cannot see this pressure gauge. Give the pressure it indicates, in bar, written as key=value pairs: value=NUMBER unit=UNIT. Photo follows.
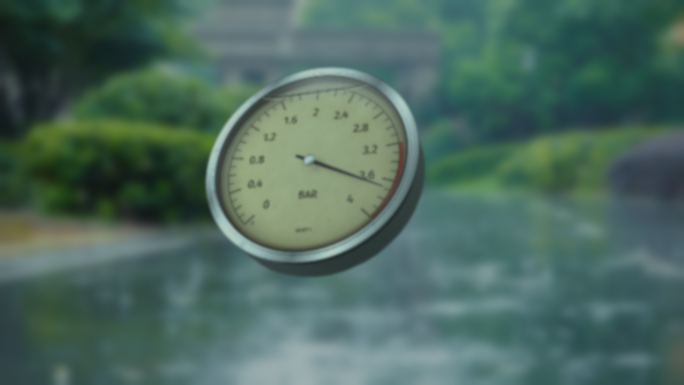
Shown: value=3.7 unit=bar
